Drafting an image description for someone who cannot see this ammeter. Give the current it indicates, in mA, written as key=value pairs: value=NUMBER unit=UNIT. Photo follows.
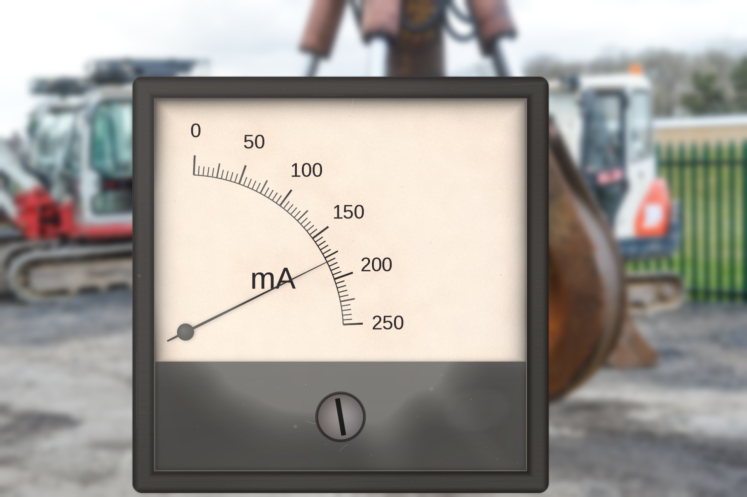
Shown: value=180 unit=mA
